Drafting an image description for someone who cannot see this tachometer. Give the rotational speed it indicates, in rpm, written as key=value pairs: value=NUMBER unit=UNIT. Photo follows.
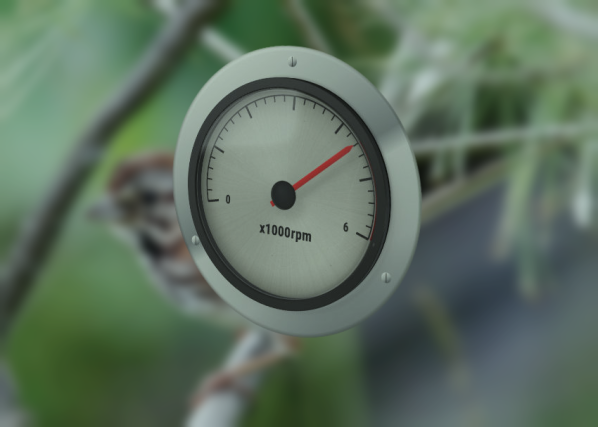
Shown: value=4400 unit=rpm
